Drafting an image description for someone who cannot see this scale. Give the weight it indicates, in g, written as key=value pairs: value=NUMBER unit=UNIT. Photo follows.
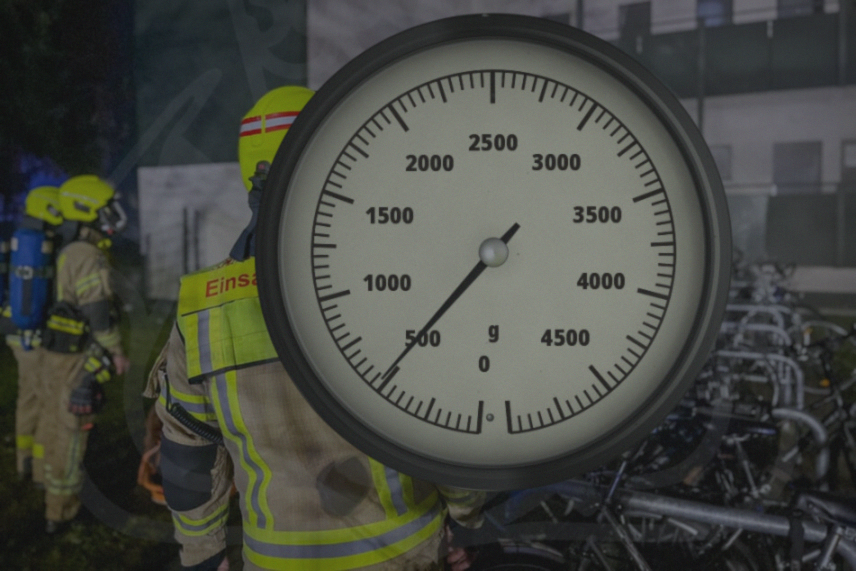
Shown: value=525 unit=g
